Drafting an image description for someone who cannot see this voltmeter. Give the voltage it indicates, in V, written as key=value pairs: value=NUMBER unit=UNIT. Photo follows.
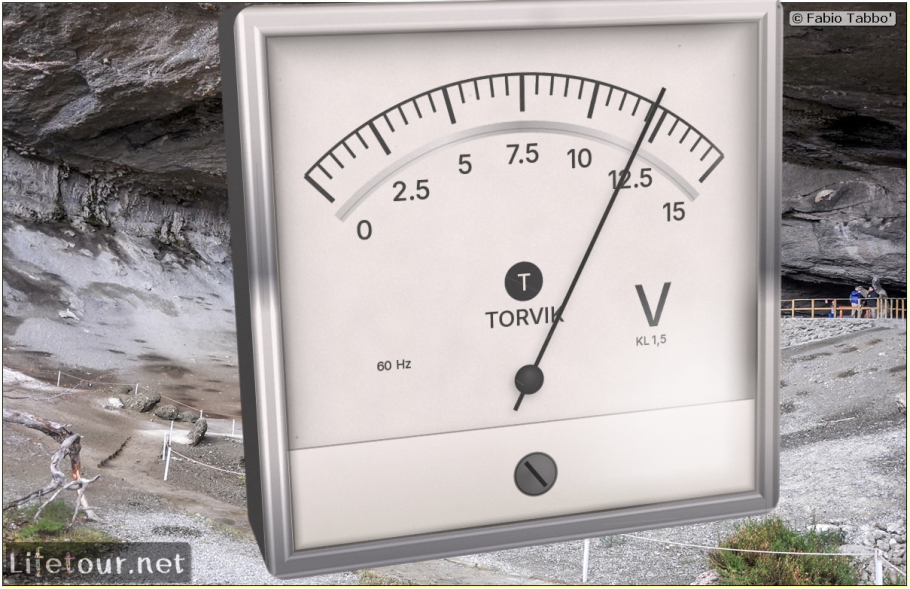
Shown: value=12 unit=V
